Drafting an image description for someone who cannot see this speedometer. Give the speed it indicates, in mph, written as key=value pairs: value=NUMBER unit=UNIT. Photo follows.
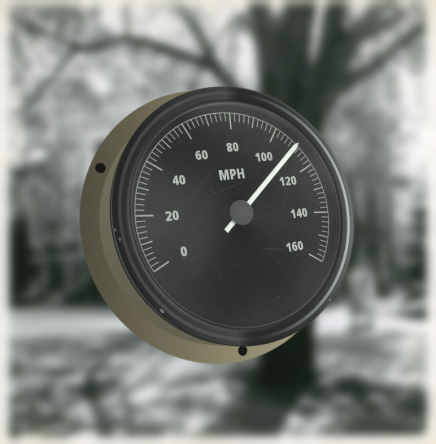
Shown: value=110 unit=mph
